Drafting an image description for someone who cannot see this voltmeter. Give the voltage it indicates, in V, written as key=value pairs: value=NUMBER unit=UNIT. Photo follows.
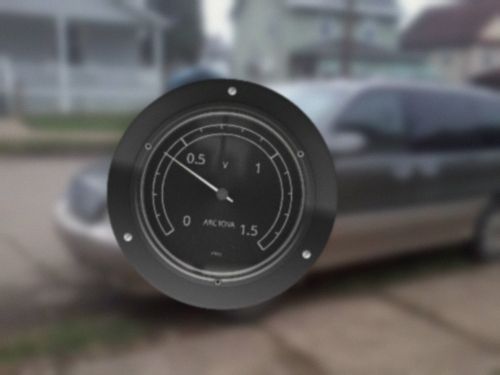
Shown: value=0.4 unit=V
